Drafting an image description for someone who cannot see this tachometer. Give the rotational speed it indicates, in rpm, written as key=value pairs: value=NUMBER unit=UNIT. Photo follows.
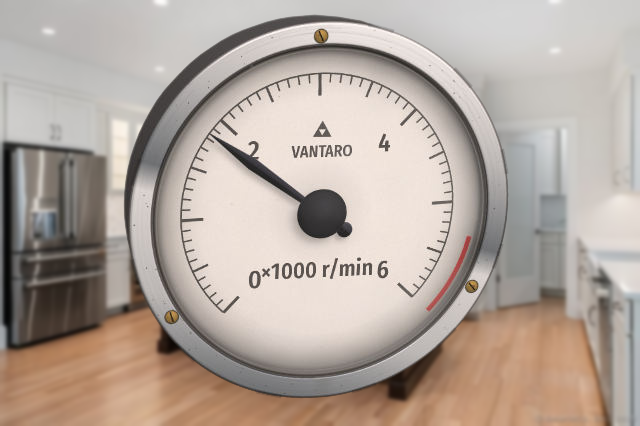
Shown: value=1850 unit=rpm
